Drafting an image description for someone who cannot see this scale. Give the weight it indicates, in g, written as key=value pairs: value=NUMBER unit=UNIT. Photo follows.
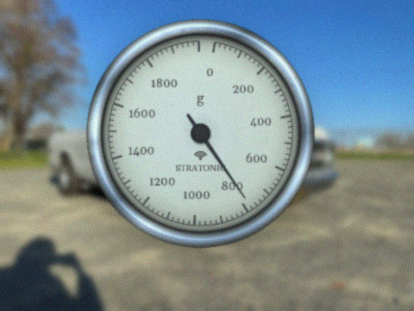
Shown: value=780 unit=g
